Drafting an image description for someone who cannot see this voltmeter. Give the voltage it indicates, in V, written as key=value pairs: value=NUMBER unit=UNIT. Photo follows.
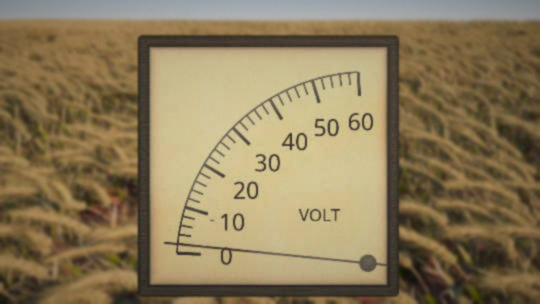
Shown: value=2 unit=V
